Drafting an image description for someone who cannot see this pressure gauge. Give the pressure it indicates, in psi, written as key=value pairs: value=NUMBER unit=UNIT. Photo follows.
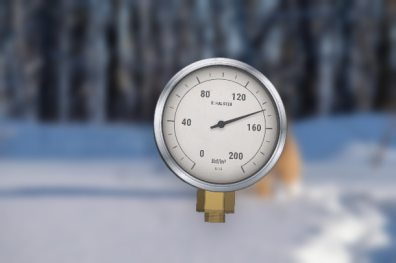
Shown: value=145 unit=psi
